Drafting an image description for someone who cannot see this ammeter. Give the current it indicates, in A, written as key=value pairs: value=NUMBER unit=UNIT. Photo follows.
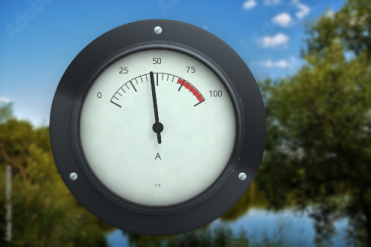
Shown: value=45 unit=A
